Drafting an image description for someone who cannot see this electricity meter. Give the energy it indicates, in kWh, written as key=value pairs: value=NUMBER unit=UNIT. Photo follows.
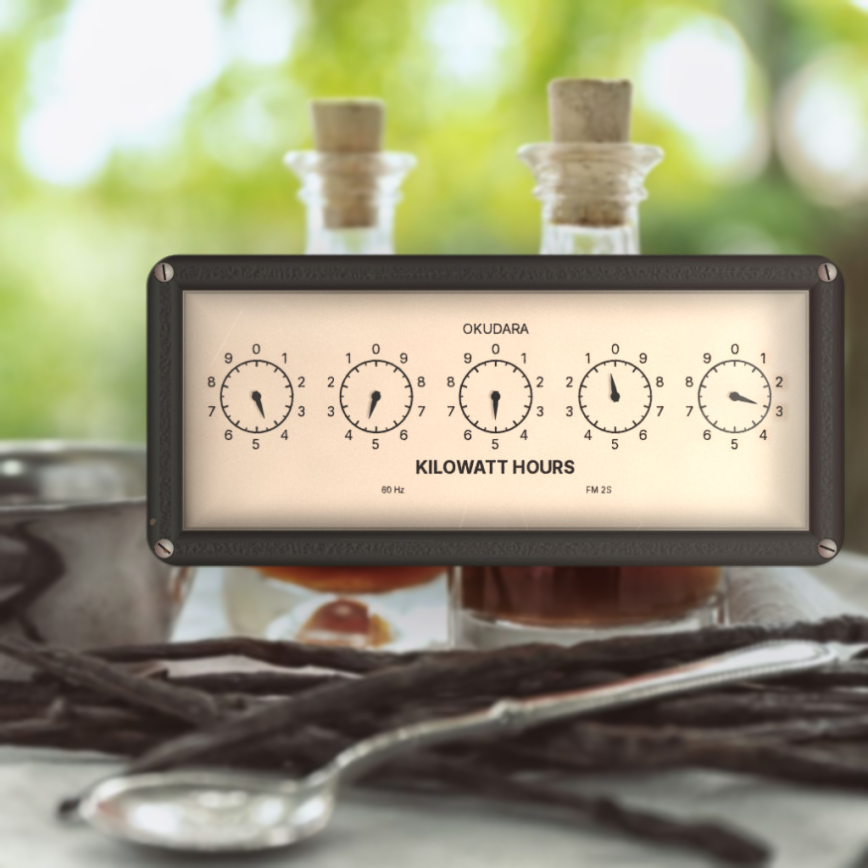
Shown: value=44503 unit=kWh
